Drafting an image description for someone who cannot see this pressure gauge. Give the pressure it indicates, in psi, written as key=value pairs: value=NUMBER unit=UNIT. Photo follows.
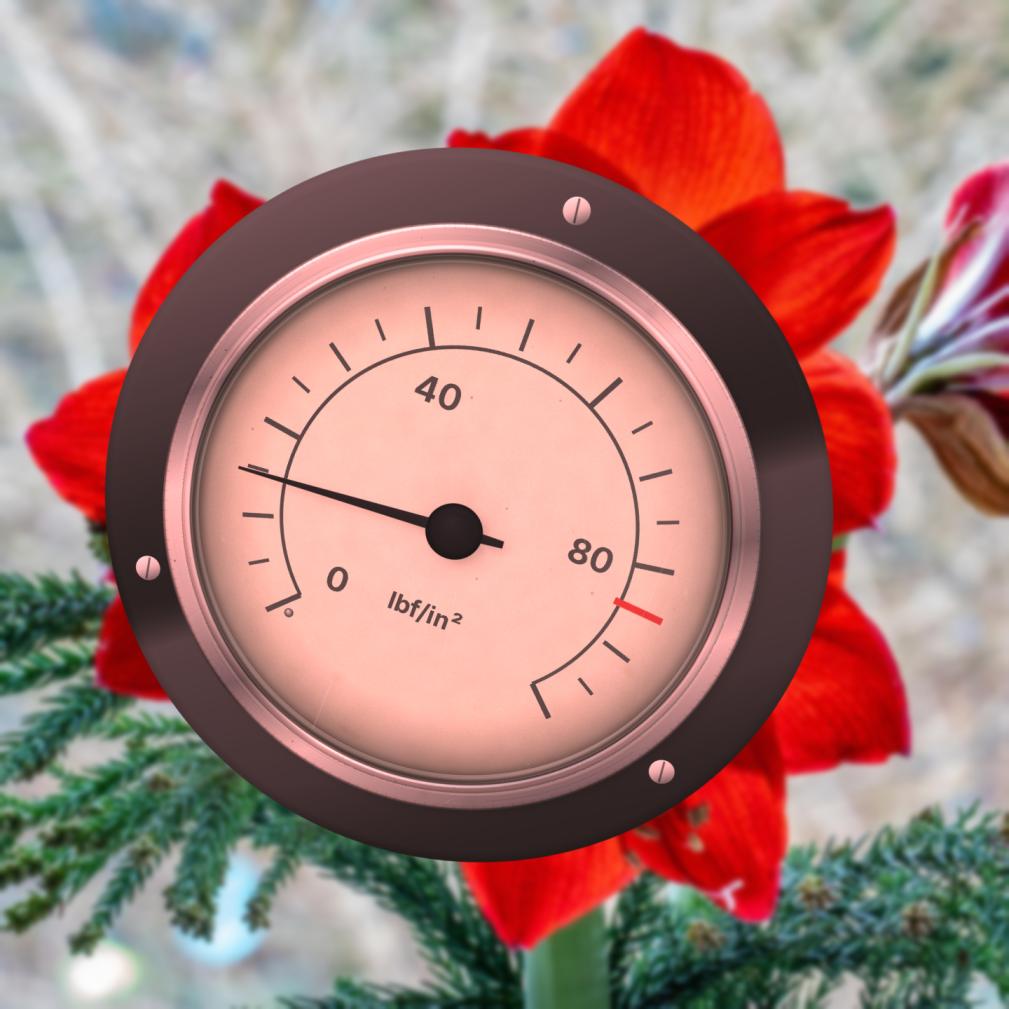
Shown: value=15 unit=psi
